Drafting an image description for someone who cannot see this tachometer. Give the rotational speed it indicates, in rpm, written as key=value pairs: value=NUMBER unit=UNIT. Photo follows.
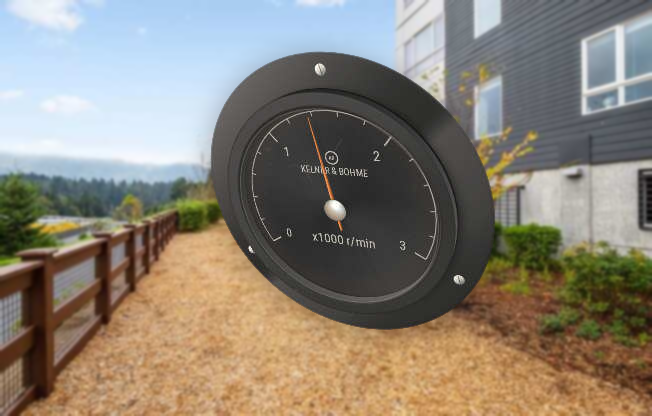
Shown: value=1400 unit=rpm
